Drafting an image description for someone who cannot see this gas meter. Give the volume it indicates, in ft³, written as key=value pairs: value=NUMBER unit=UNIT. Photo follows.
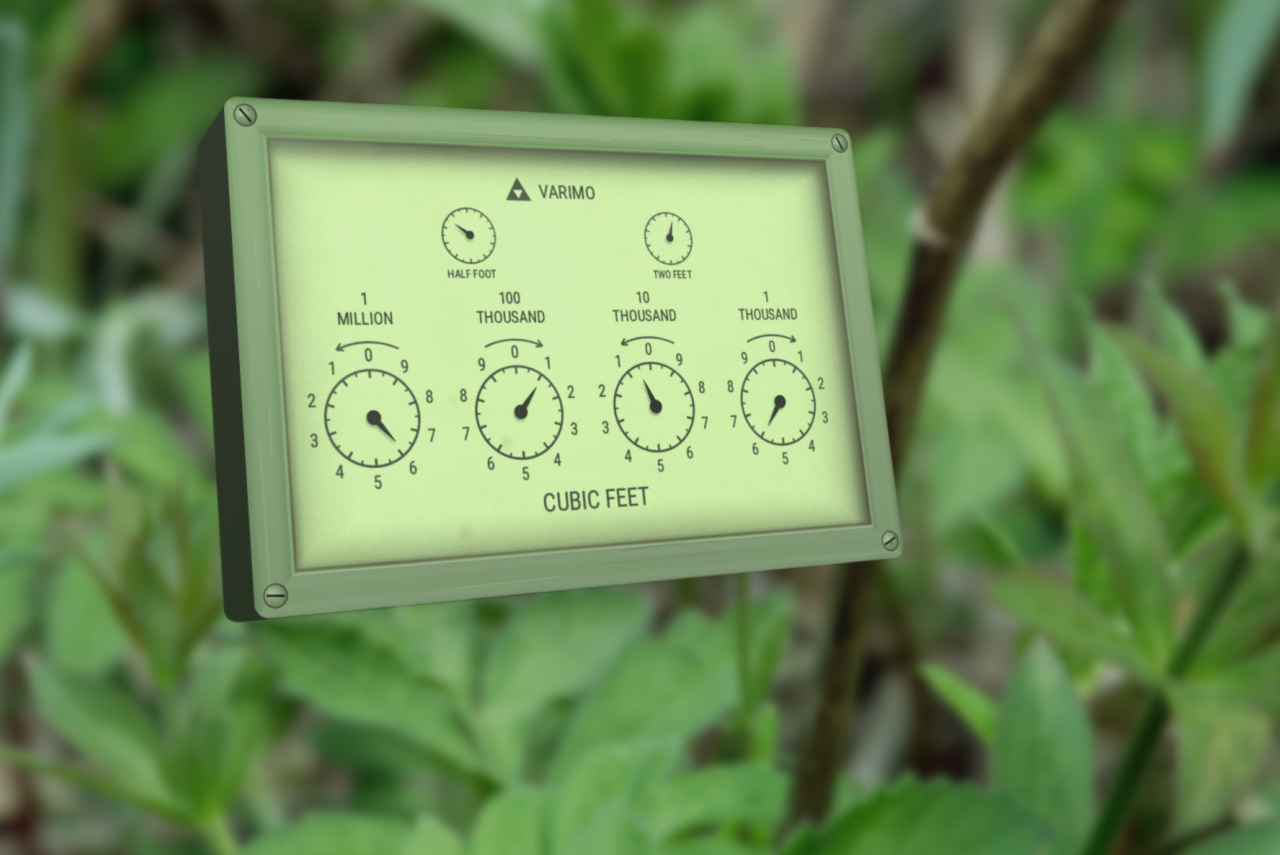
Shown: value=610600 unit=ft³
